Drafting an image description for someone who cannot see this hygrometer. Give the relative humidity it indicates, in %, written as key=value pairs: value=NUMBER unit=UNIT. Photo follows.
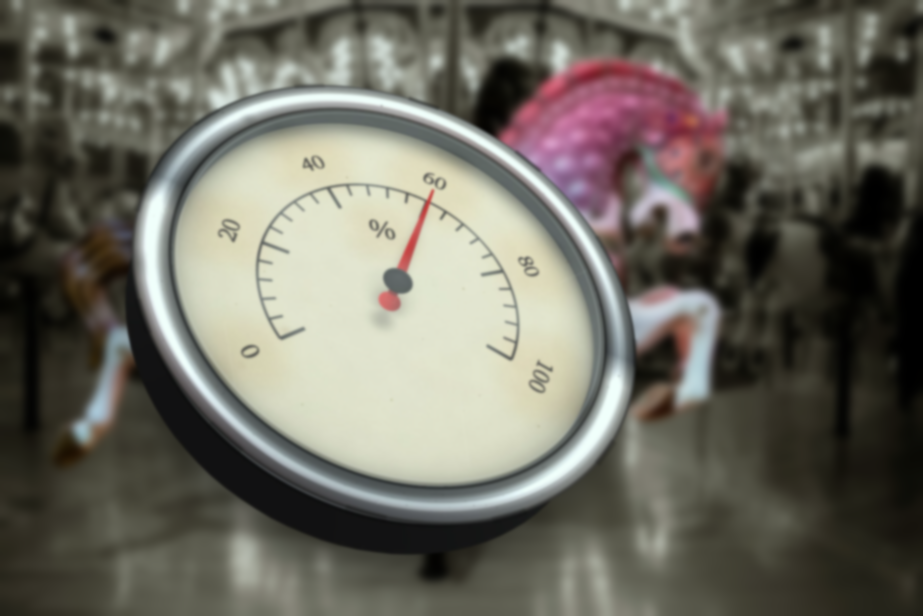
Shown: value=60 unit=%
